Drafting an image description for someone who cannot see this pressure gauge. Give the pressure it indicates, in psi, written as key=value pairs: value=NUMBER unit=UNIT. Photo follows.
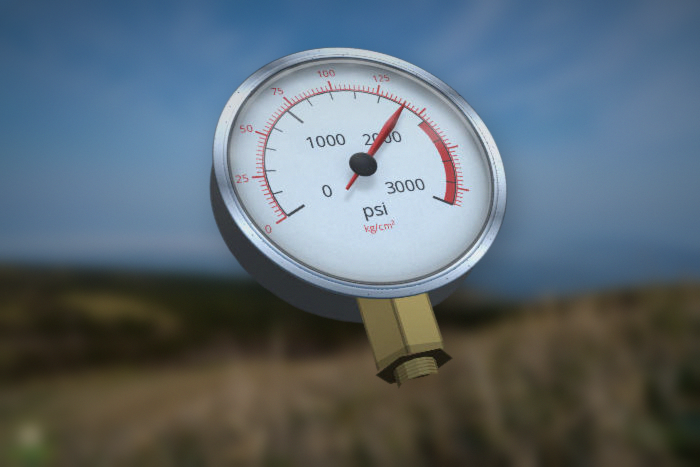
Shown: value=2000 unit=psi
